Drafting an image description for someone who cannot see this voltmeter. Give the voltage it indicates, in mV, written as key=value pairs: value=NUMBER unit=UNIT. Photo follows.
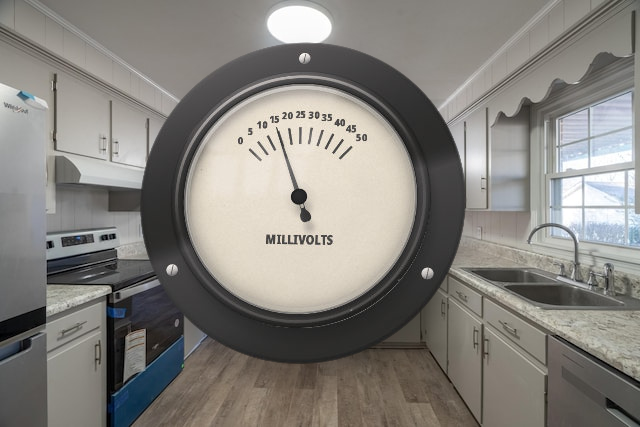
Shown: value=15 unit=mV
